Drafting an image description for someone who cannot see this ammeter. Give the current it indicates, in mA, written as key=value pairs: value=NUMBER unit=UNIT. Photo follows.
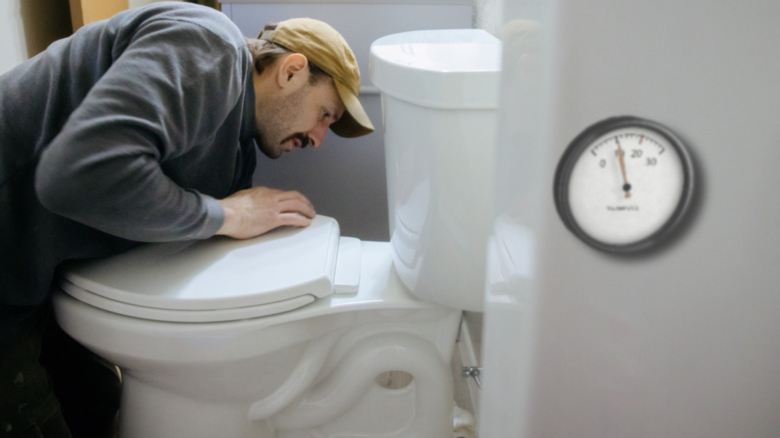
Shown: value=10 unit=mA
